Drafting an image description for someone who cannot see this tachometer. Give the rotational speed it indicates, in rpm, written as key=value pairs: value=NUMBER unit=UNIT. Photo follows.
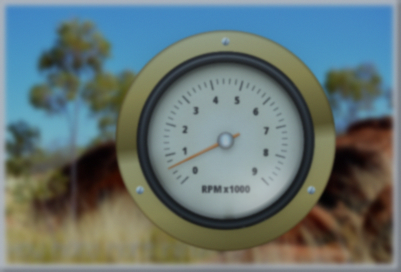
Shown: value=600 unit=rpm
